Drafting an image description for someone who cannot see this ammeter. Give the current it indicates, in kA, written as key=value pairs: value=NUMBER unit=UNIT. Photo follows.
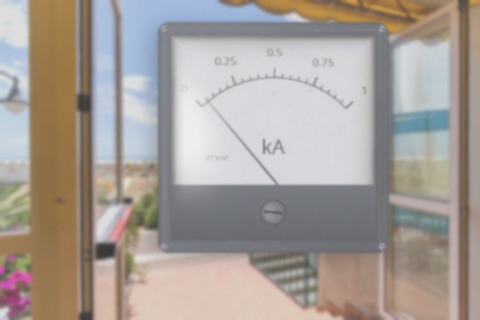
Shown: value=0.05 unit=kA
